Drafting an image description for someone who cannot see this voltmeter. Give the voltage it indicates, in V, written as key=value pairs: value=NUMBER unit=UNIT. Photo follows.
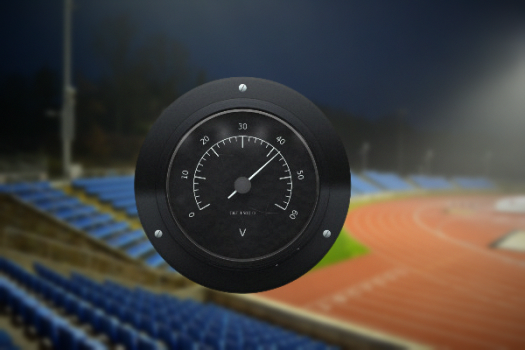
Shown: value=42 unit=V
